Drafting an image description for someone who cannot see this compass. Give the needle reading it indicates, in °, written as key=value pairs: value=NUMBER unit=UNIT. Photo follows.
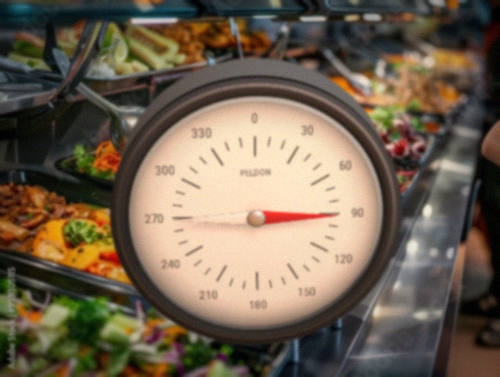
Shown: value=90 unit=°
